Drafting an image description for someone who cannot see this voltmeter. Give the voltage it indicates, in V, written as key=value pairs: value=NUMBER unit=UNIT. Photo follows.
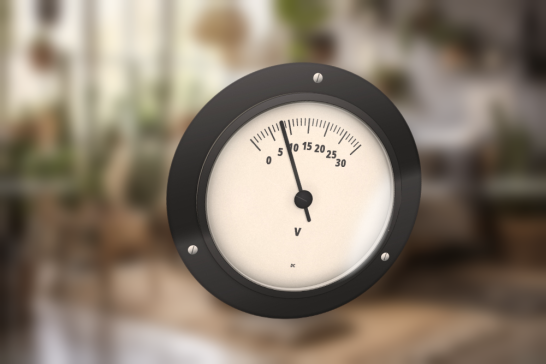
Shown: value=8 unit=V
